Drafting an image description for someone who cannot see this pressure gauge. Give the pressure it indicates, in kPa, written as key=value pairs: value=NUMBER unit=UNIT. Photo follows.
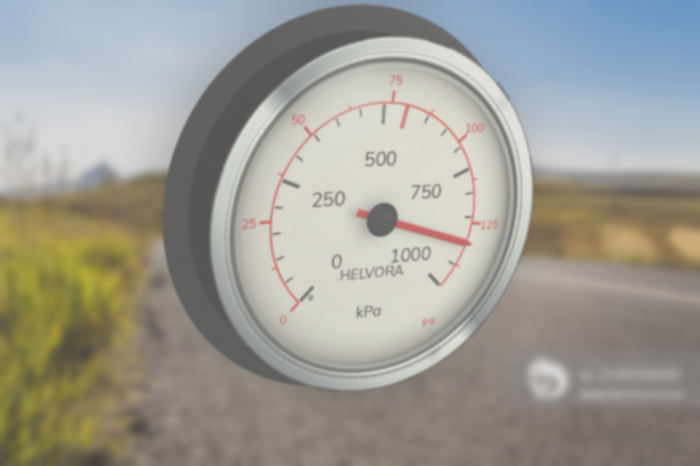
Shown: value=900 unit=kPa
